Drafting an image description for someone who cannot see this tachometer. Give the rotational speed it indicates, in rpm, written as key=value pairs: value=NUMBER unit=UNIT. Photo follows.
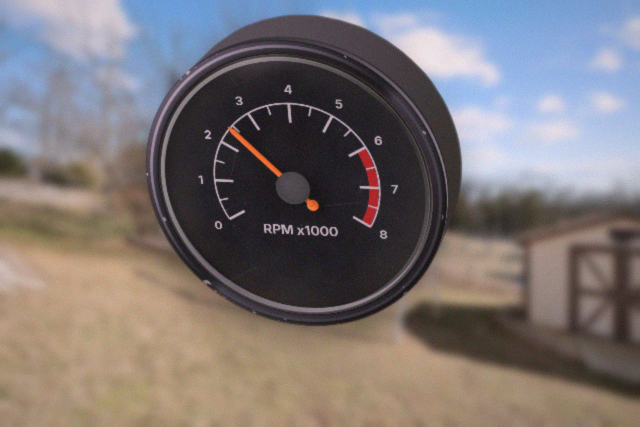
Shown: value=2500 unit=rpm
